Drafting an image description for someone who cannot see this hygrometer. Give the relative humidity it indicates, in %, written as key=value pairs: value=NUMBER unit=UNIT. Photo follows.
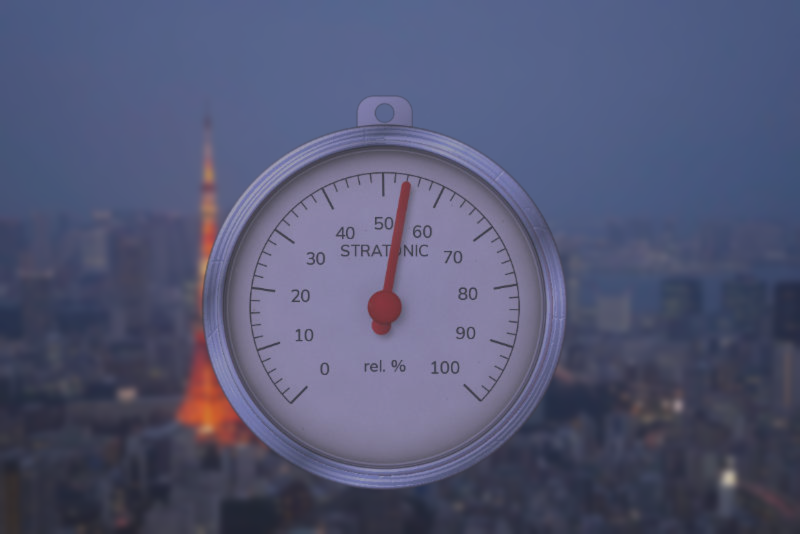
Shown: value=54 unit=%
